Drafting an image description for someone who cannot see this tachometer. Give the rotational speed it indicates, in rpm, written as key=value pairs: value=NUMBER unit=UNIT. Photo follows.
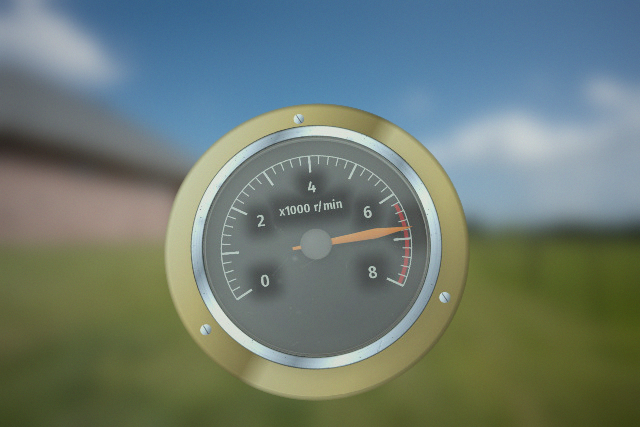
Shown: value=6800 unit=rpm
